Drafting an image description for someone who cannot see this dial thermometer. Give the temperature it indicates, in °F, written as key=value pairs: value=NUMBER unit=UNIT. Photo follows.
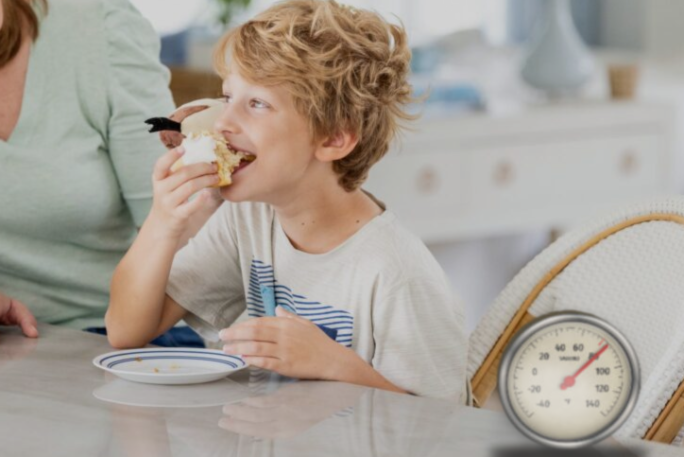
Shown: value=80 unit=°F
